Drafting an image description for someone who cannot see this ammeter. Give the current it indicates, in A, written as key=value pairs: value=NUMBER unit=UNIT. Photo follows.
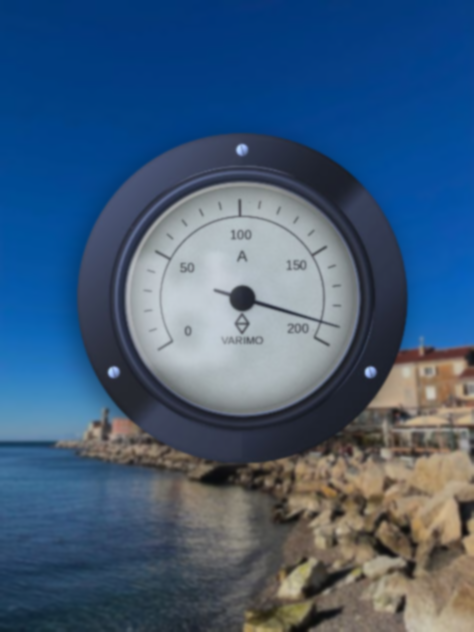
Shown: value=190 unit=A
